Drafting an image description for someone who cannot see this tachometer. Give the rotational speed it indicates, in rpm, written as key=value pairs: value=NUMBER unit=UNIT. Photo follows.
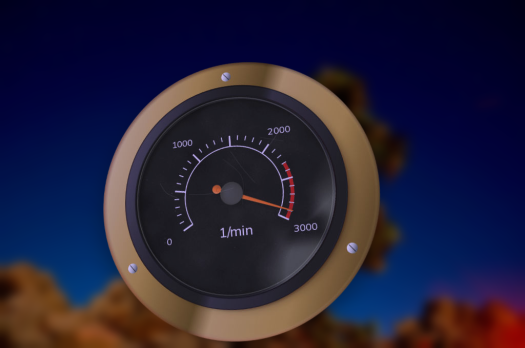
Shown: value=2900 unit=rpm
